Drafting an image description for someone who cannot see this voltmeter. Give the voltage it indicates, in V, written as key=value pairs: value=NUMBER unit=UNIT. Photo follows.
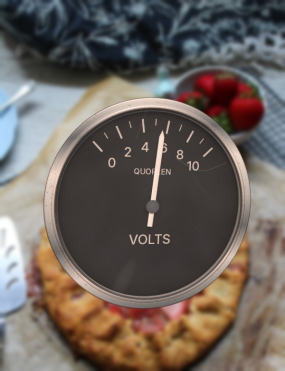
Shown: value=5.5 unit=V
